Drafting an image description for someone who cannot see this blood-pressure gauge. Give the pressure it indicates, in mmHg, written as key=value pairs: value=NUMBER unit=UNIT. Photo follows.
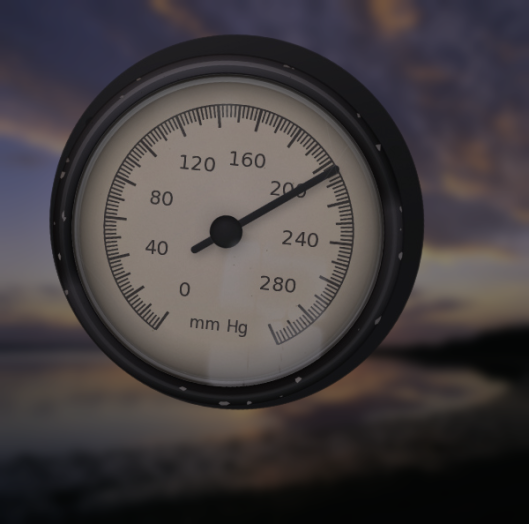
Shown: value=204 unit=mmHg
